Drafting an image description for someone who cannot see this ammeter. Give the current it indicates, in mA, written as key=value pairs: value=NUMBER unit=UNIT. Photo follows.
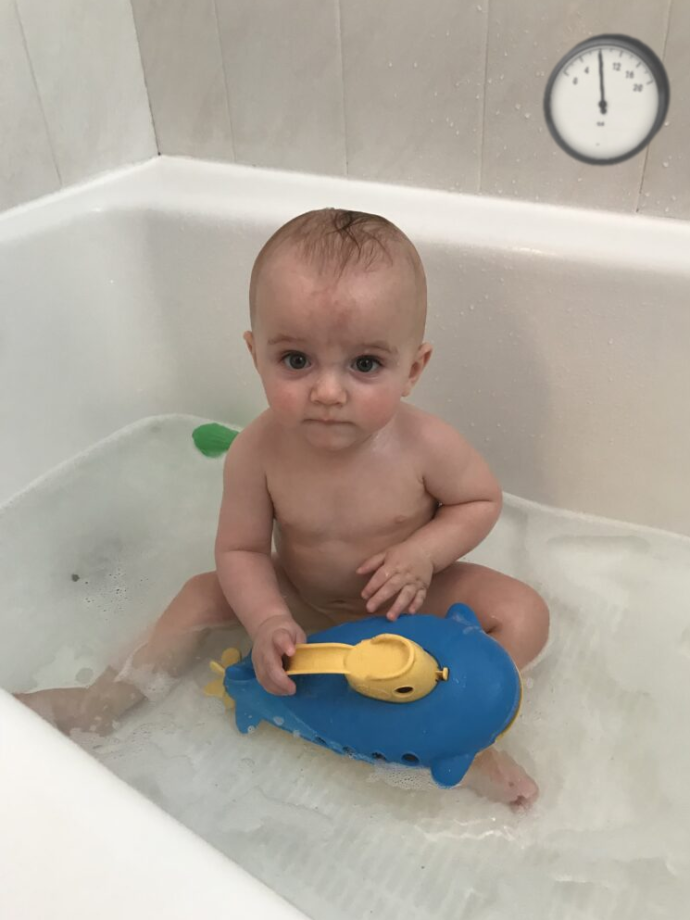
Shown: value=8 unit=mA
